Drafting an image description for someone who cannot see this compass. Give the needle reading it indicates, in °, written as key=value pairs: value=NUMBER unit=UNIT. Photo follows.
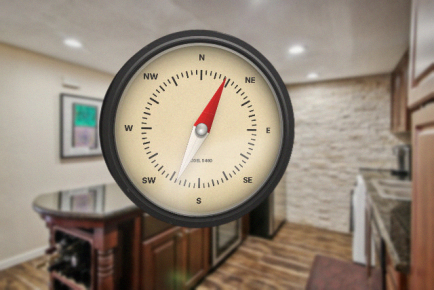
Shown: value=25 unit=°
